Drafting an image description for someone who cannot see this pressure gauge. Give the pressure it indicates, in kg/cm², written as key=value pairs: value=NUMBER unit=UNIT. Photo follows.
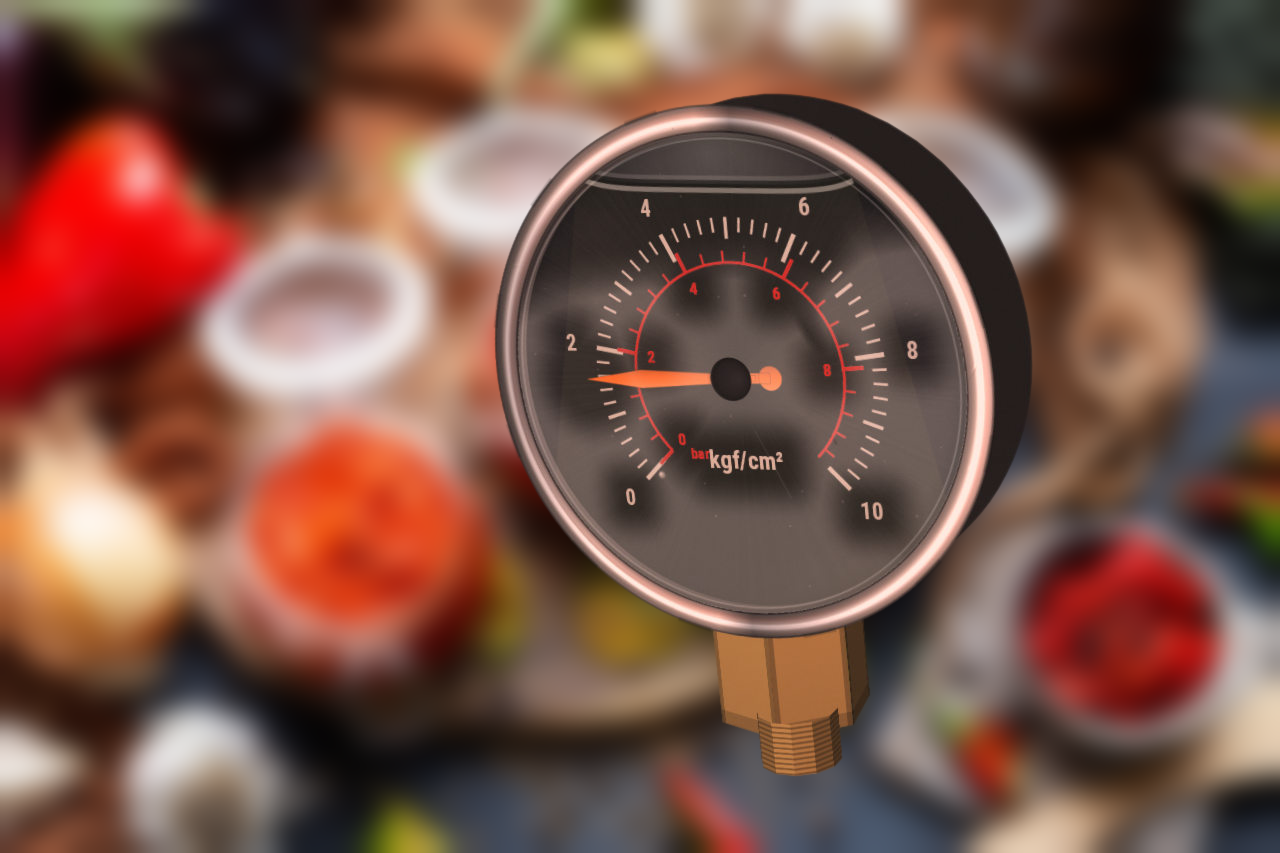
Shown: value=1.6 unit=kg/cm²
